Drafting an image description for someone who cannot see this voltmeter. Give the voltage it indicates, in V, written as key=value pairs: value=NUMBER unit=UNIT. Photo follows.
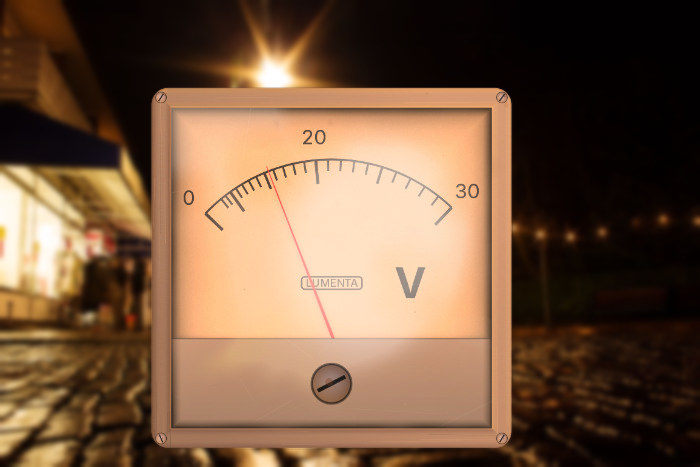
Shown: value=15.5 unit=V
